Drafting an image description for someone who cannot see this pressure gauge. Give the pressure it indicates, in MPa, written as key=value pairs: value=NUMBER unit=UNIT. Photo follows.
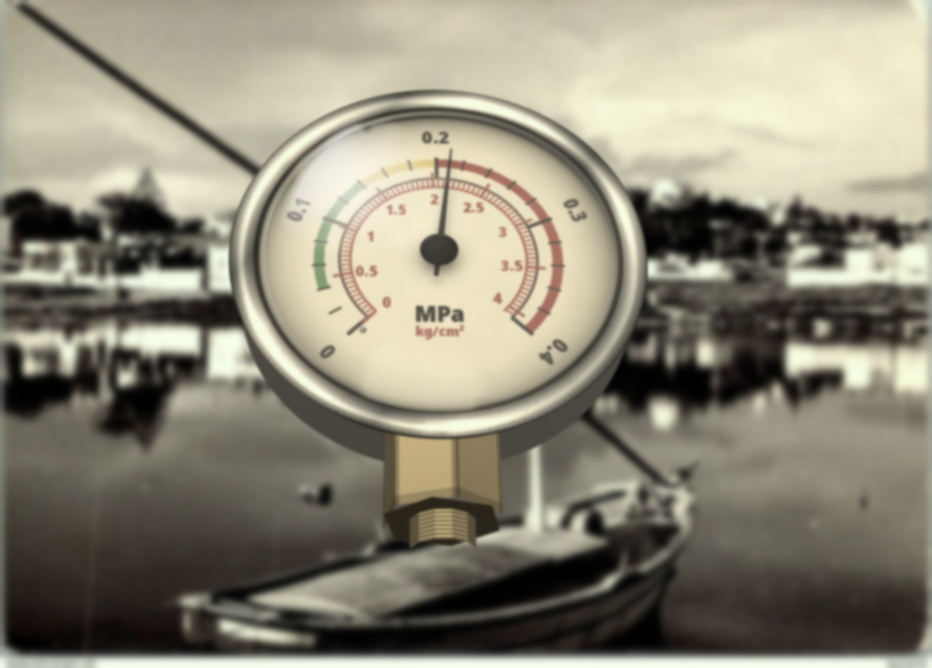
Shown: value=0.21 unit=MPa
